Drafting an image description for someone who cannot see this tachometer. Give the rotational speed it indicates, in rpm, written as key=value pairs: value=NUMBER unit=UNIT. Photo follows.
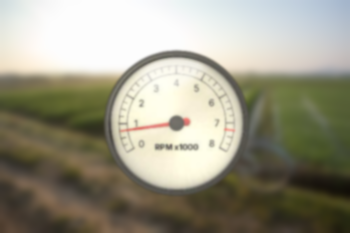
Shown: value=750 unit=rpm
